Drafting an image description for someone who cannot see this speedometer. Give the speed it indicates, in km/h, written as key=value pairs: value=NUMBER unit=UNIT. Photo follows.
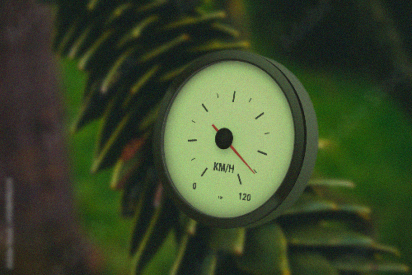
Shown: value=110 unit=km/h
